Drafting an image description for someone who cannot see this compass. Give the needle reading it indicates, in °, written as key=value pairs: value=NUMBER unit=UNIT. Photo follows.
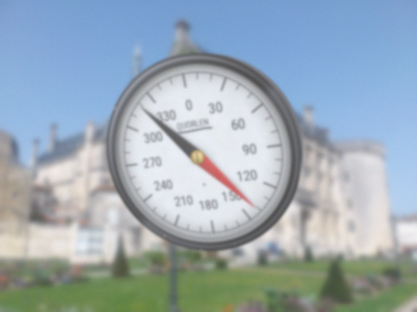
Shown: value=140 unit=°
